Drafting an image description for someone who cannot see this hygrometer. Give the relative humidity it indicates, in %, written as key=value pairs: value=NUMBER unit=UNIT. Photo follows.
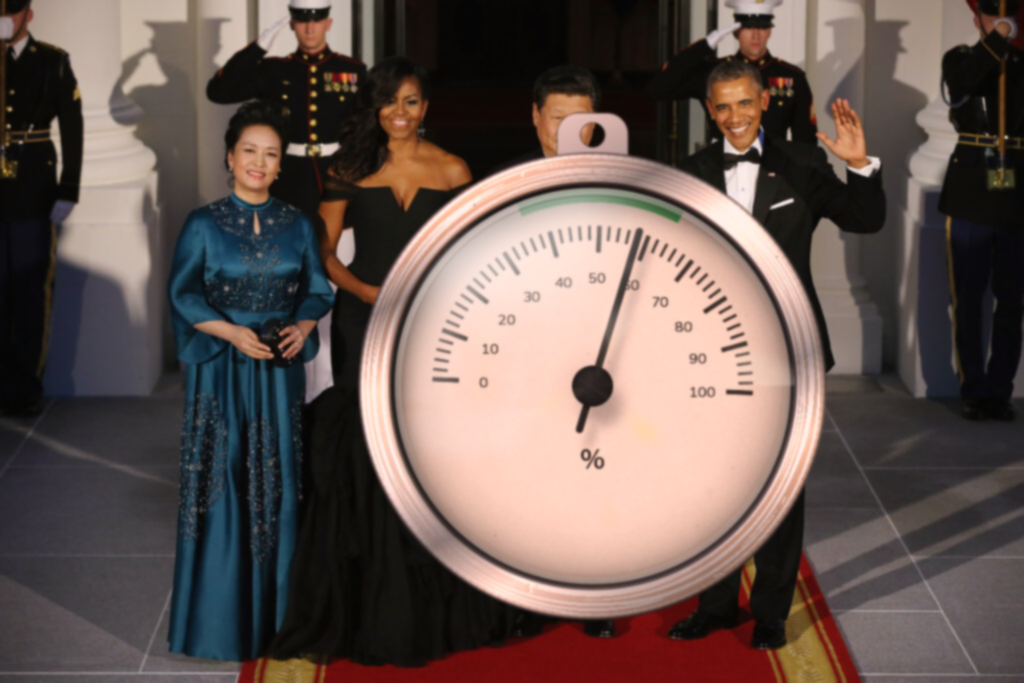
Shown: value=58 unit=%
